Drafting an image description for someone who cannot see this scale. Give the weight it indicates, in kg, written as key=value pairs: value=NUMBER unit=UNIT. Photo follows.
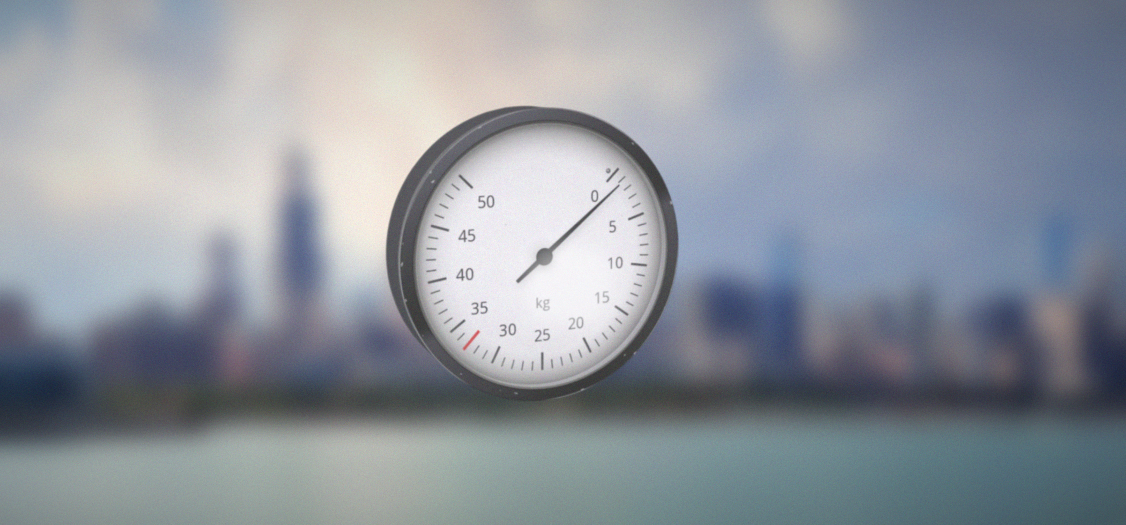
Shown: value=1 unit=kg
